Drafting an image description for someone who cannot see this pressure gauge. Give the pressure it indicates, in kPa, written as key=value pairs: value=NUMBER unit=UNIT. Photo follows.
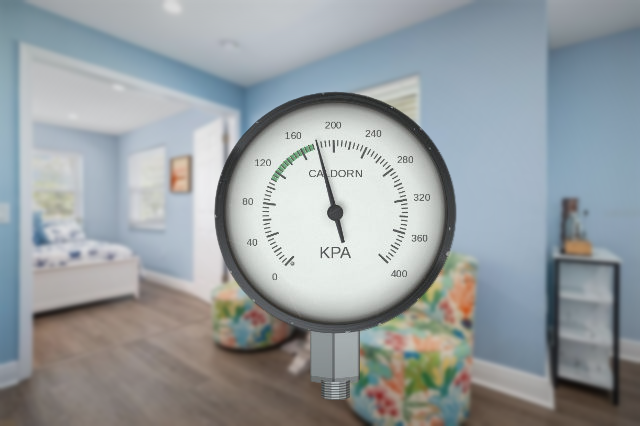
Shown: value=180 unit=kPa
